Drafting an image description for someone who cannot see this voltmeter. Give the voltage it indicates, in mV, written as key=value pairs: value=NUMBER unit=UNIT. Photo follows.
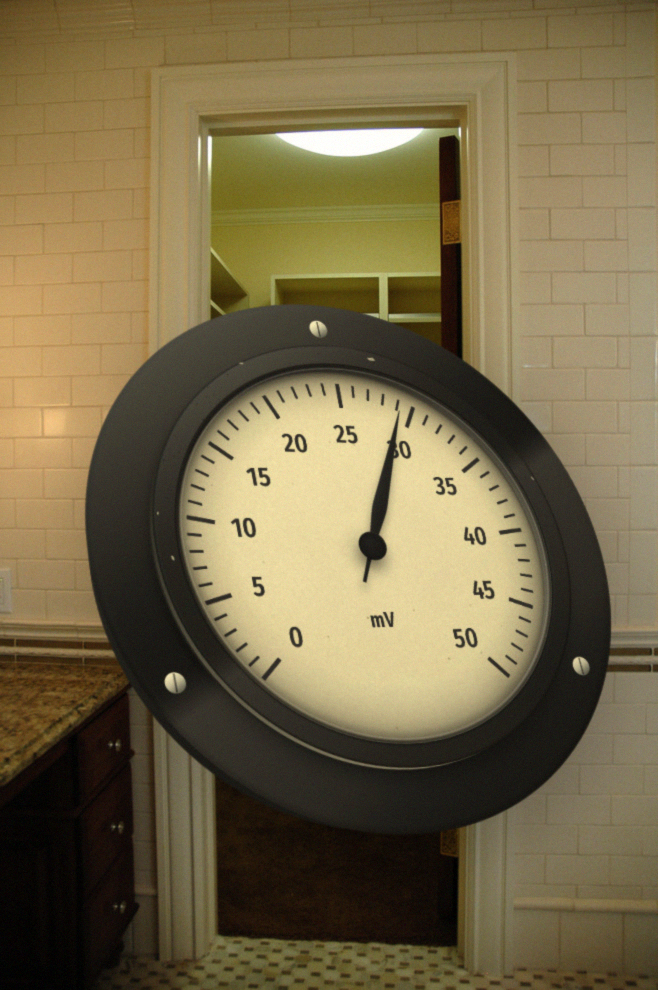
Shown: value=29 unit=mV
